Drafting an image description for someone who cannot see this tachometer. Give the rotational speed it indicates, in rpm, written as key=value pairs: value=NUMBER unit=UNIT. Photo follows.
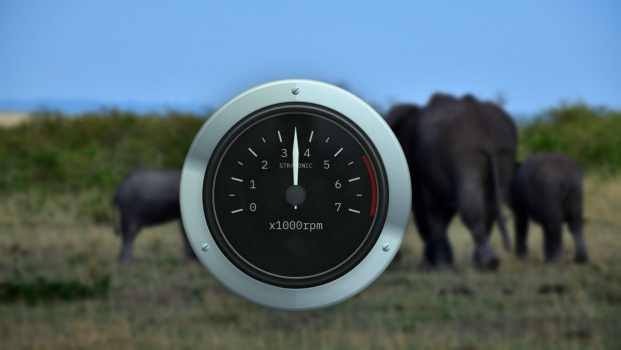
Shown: value=3500 unit=rpm
